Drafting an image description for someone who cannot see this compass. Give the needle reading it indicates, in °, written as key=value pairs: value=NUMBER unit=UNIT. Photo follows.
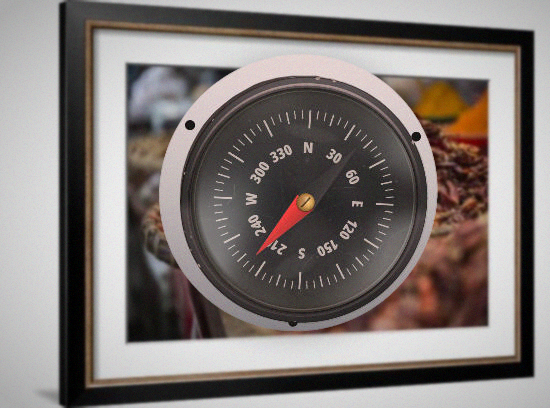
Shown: value=220 unit=°
